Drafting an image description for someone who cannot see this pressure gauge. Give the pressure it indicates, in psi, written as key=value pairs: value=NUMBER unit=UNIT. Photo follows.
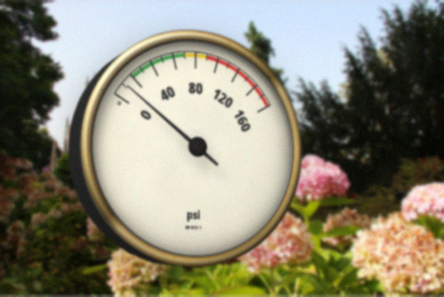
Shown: value=10 unit=psi
